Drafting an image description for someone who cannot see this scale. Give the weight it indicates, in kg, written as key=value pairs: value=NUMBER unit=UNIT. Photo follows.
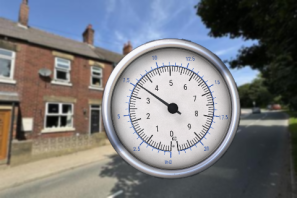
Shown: value=3.5 unit=kg
